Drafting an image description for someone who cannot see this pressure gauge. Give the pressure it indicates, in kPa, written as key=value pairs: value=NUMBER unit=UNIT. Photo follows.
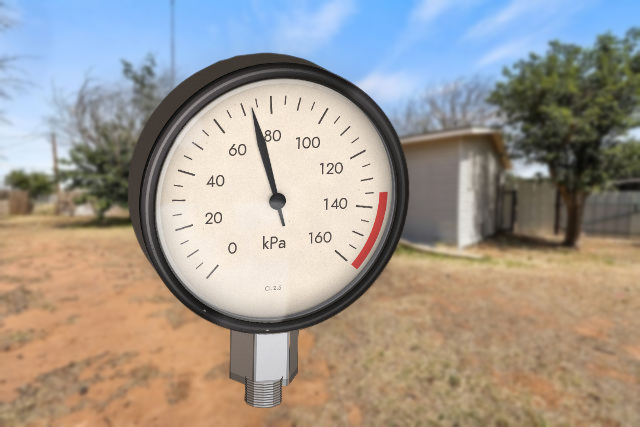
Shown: value=72.5 unit=kPa
